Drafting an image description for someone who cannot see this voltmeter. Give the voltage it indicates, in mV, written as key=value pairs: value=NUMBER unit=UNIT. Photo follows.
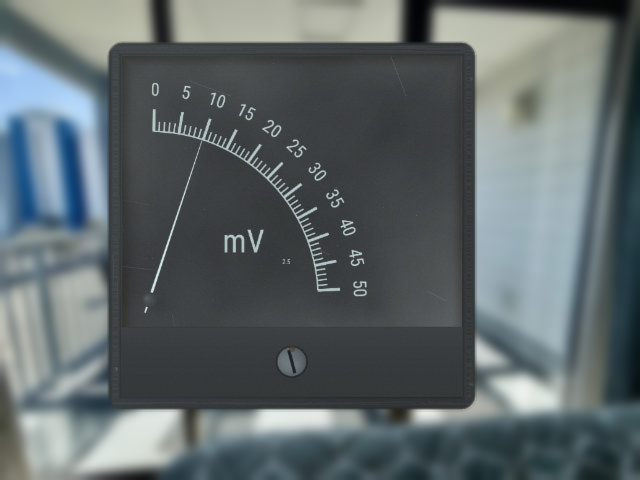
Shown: value=10 unit=mV
